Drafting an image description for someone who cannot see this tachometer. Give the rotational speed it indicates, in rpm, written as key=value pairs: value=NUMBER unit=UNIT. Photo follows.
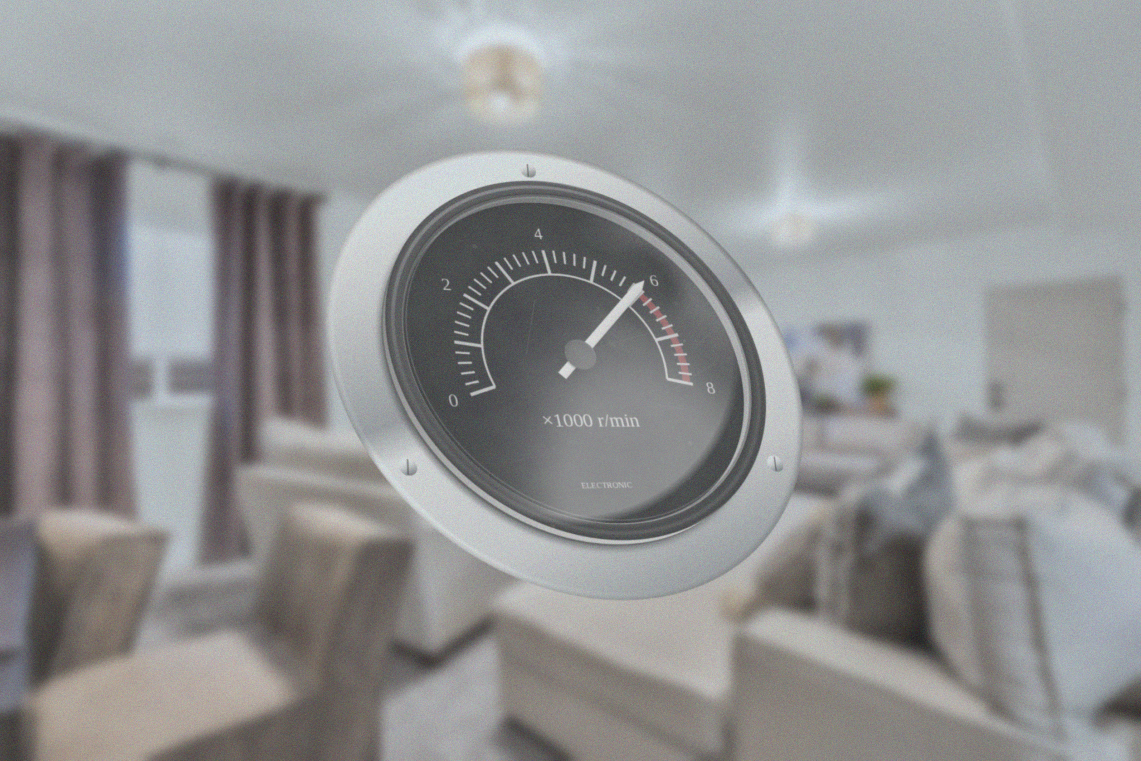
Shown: value=5900 unit=rpm
